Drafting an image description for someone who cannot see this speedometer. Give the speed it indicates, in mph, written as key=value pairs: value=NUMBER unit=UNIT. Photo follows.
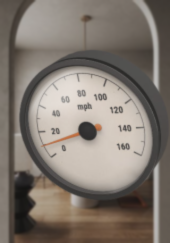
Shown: value=10 unit=mph
